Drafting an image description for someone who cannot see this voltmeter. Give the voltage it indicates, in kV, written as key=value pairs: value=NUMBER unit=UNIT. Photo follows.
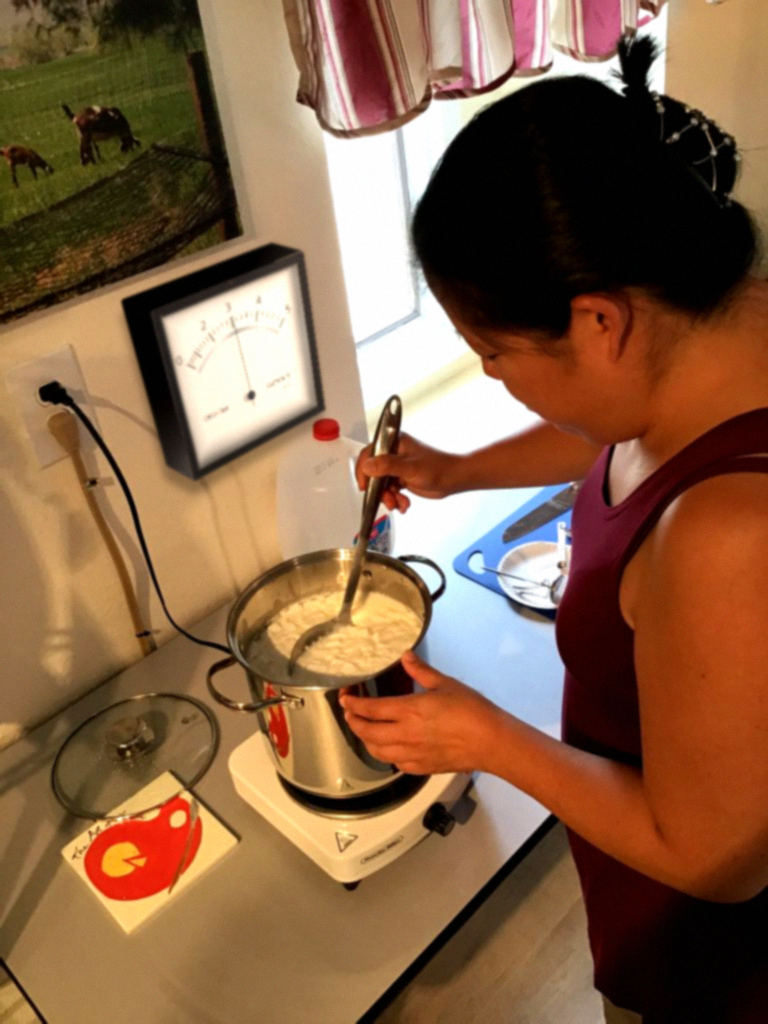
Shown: value=3 unit=kV
